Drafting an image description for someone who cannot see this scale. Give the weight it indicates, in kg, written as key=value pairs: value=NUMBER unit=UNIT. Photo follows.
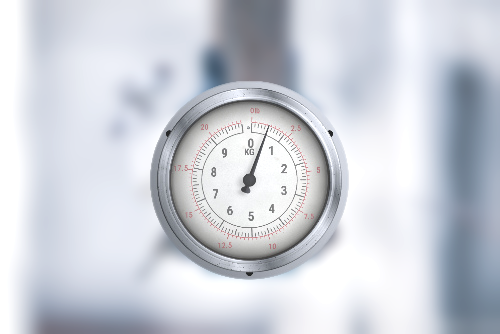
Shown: value=0.5 unit=kg
